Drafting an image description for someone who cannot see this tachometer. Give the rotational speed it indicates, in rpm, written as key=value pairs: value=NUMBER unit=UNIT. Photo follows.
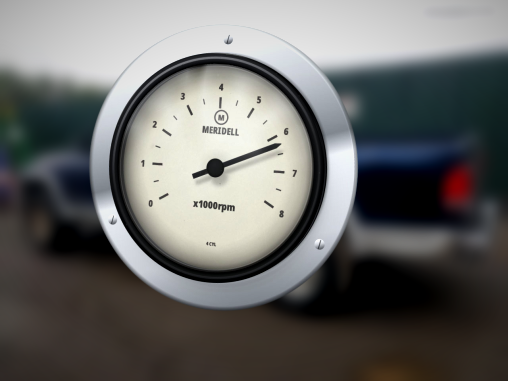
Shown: value=6250 unit=rpm
